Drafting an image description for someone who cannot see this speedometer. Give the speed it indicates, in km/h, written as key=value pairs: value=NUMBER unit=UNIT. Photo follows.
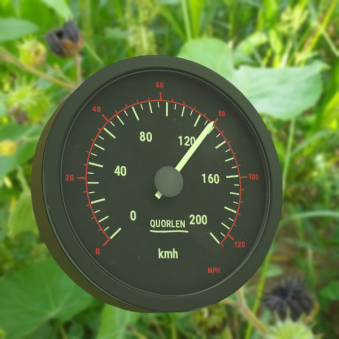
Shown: value=127.5 unit=km/h
